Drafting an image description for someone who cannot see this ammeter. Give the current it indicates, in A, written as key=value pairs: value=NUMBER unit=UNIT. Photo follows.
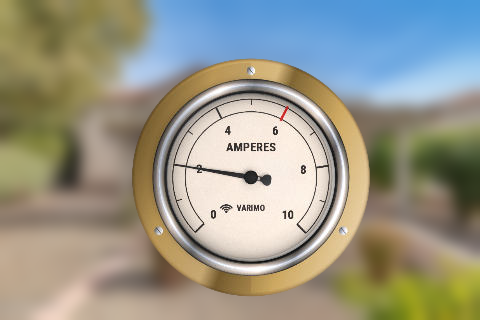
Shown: value=2 unit=A
